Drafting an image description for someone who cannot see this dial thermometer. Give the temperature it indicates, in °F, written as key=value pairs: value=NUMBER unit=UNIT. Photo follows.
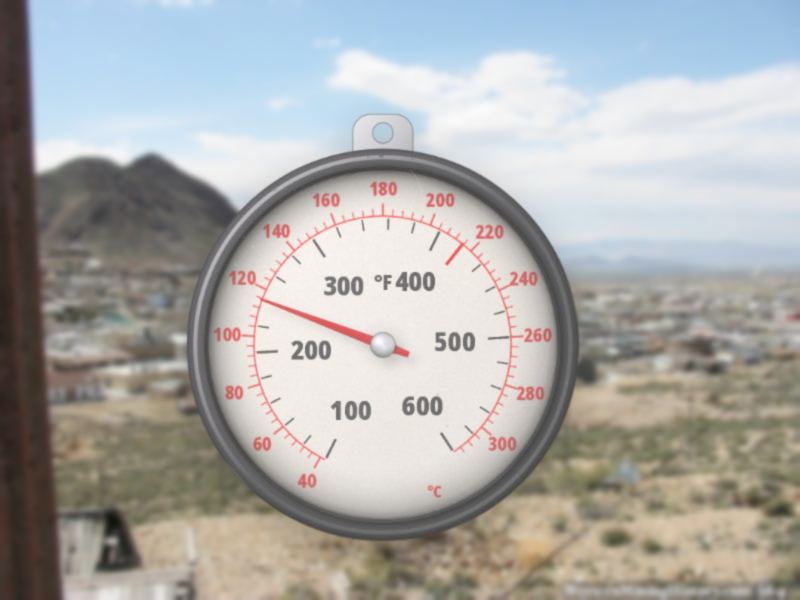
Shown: value=240 unit=°F
